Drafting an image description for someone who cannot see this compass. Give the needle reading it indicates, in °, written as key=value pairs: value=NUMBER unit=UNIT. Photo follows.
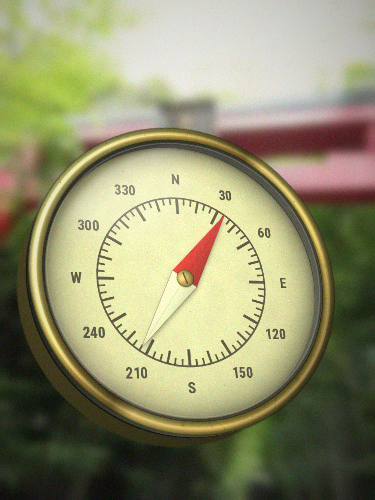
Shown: value=35 unit=°
